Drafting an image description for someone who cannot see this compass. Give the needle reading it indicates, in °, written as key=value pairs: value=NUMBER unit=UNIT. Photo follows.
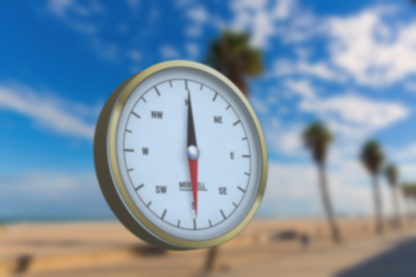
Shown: value=180 unit=°
